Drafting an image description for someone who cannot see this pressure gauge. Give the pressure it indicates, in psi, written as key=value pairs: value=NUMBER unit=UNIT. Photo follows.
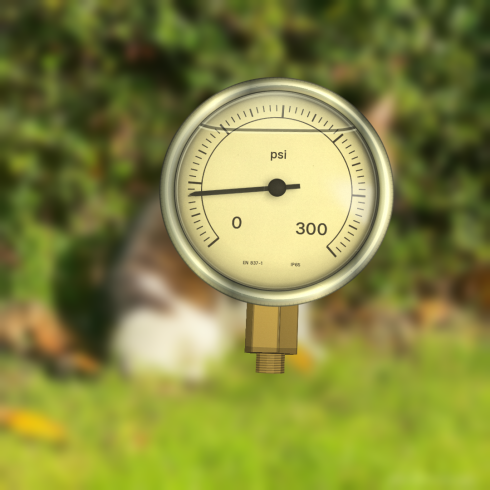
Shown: value=40 unit=psi
